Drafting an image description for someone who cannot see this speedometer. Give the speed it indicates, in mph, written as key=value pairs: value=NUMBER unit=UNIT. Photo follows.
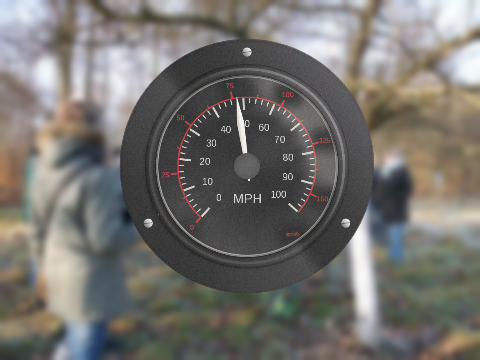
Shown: value=48 unit=mph
